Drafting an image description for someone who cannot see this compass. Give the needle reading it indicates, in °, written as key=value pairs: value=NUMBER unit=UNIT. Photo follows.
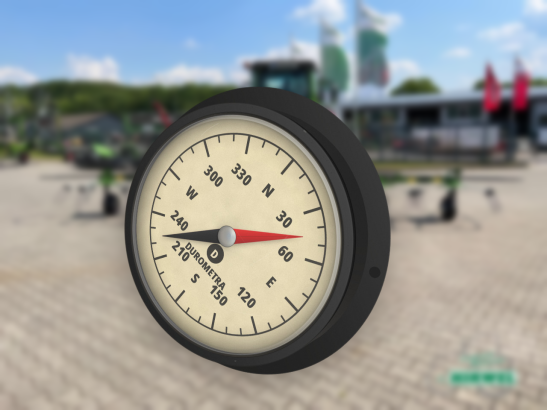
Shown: value=45 unit=°
